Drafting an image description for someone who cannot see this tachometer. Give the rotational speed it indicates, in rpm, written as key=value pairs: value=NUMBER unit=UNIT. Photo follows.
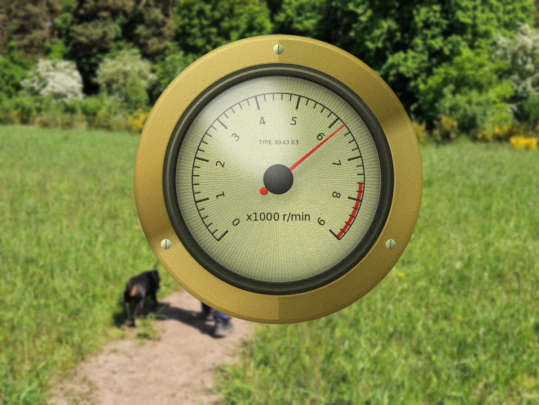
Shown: value=6200 unit=rpm
